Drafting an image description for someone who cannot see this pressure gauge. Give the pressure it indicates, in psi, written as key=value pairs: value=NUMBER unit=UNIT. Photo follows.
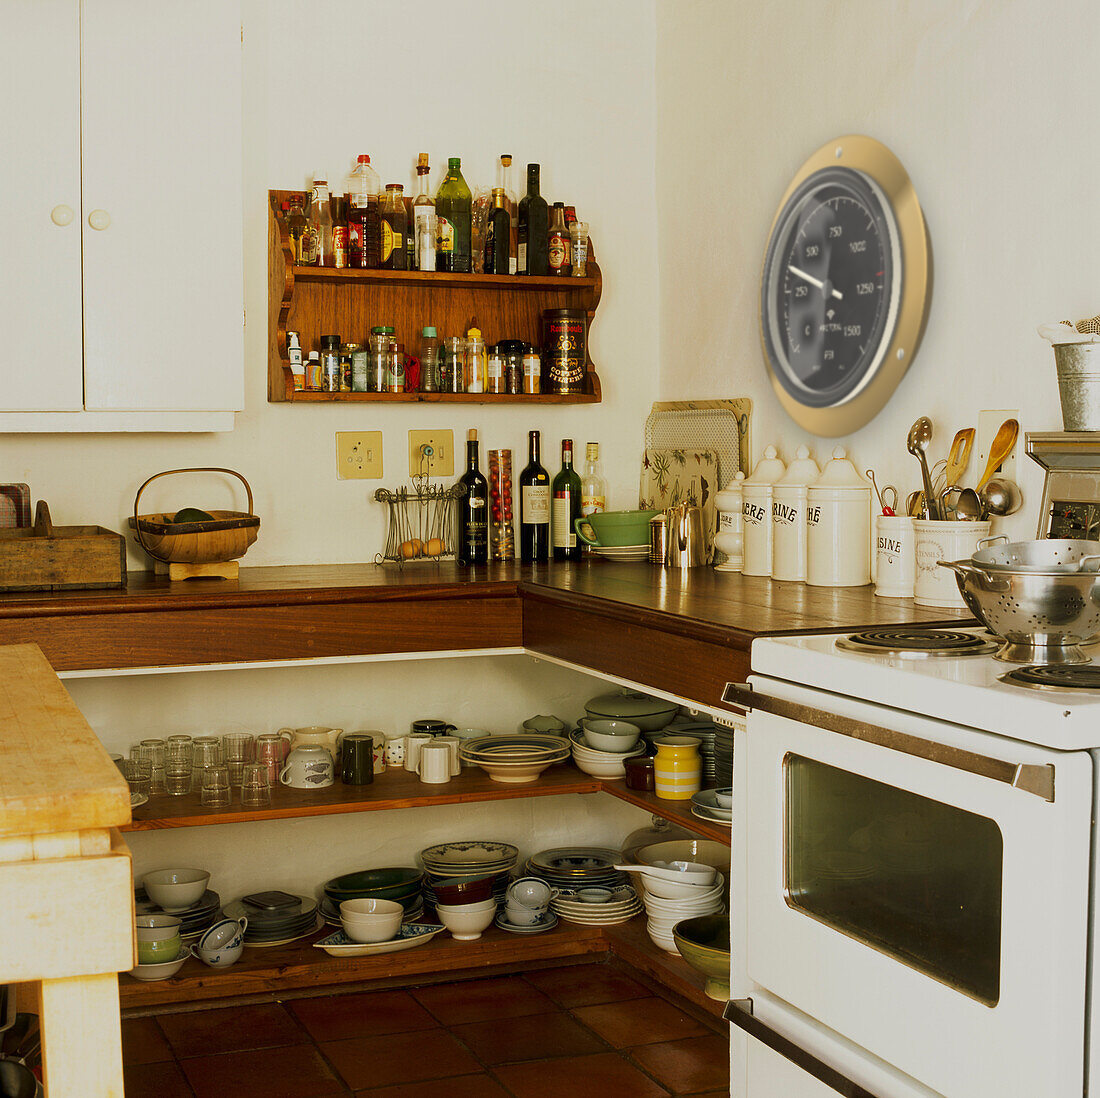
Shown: value=350 unit=psi
